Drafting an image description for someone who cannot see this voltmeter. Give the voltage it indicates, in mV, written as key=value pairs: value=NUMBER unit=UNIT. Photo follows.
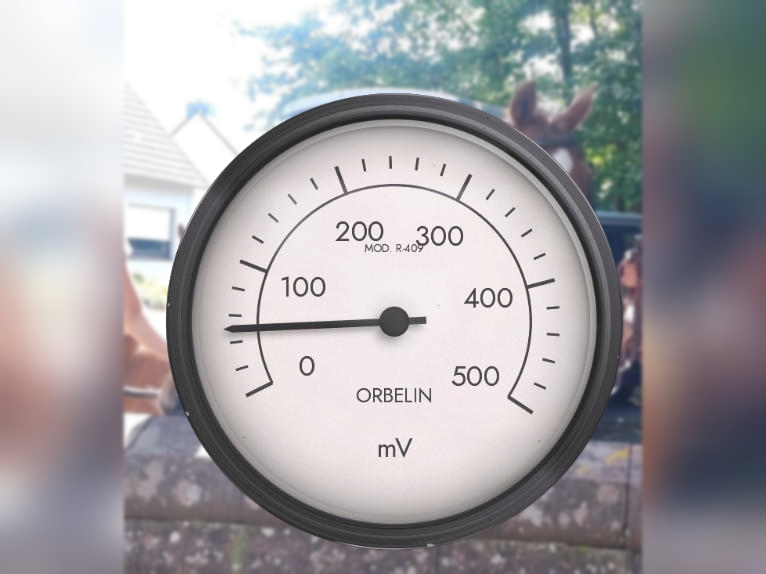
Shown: value=50 unit=mV
